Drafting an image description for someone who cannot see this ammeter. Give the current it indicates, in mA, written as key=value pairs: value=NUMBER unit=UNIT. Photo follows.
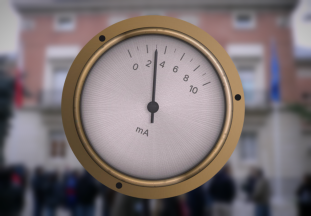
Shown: value=3 unit=mA
